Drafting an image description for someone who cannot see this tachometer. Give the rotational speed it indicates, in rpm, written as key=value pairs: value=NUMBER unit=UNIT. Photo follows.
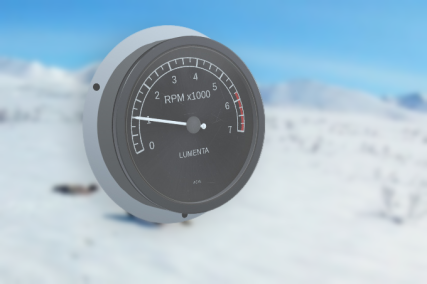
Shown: value=1000 unit=rpm
